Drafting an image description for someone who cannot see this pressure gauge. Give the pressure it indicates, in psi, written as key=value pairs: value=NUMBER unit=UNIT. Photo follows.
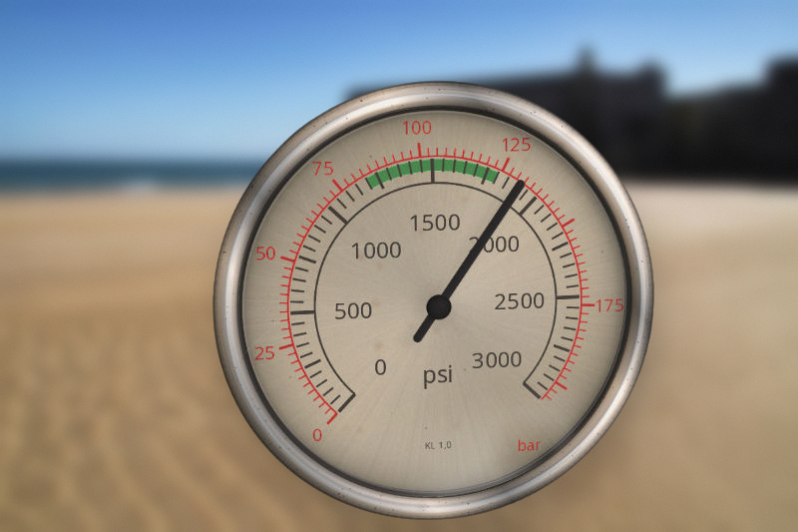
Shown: value=1900 unit=psi
